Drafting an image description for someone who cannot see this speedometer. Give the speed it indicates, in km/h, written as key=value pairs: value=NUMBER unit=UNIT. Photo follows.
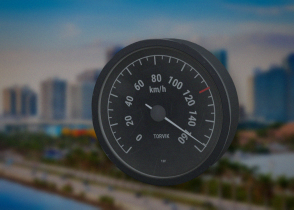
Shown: value=155 unit=km/h
